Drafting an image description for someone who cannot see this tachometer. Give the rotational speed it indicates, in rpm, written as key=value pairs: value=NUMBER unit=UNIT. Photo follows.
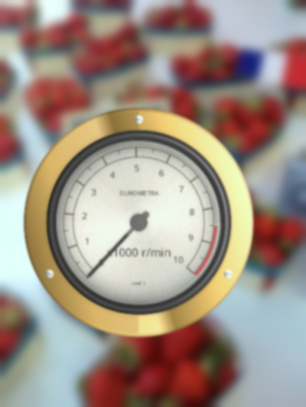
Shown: value=0 unit=rpm
